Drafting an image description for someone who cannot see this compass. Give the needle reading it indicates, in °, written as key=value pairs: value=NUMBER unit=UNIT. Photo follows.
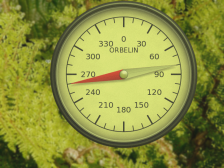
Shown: value=260 unit=°
